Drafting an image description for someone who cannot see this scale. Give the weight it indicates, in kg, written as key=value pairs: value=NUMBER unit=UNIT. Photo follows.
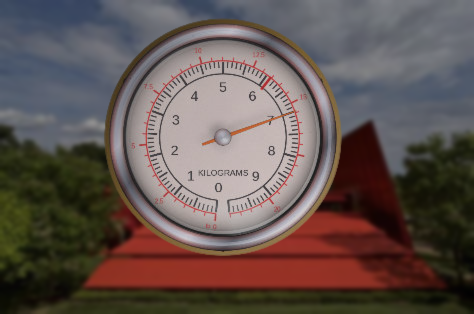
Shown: value=7 unit=kg
